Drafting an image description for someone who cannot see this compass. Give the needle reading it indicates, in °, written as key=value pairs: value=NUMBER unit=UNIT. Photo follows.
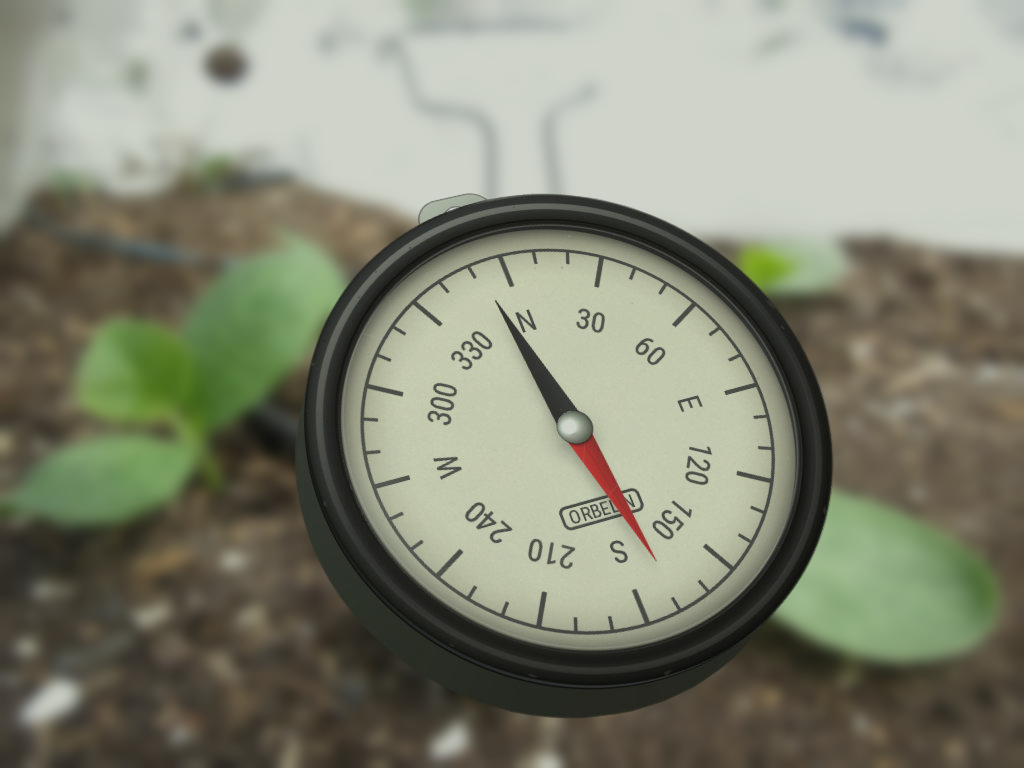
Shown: value=170 unit=°
